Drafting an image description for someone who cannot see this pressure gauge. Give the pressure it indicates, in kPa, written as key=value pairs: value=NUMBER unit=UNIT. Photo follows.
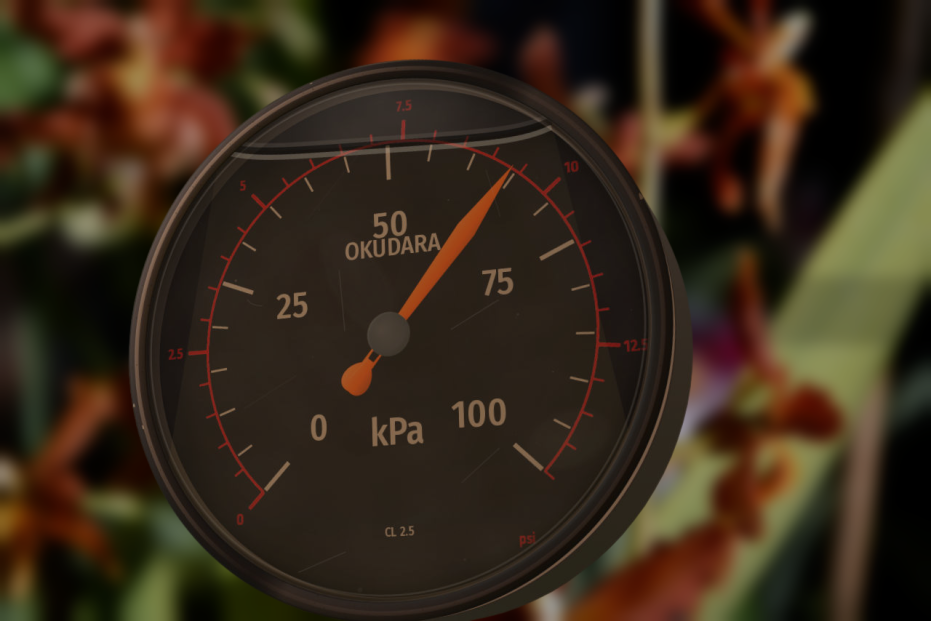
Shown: value=65 unit=kPa
